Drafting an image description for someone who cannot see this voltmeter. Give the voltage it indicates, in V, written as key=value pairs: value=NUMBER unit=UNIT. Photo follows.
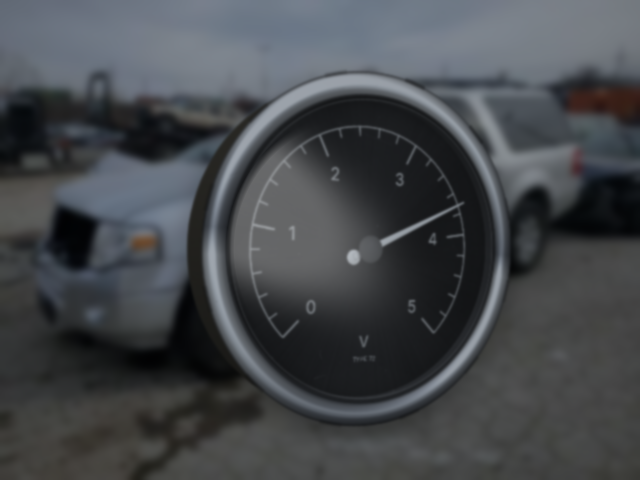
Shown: value=3.7 unit=V
